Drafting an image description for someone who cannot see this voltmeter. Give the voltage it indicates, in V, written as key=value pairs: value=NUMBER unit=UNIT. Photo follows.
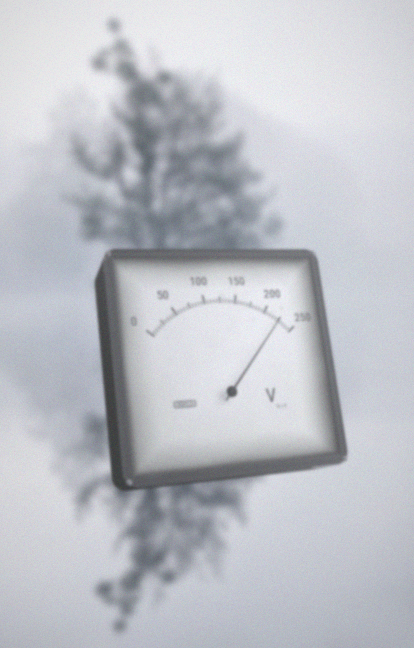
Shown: value=225 unit=V
